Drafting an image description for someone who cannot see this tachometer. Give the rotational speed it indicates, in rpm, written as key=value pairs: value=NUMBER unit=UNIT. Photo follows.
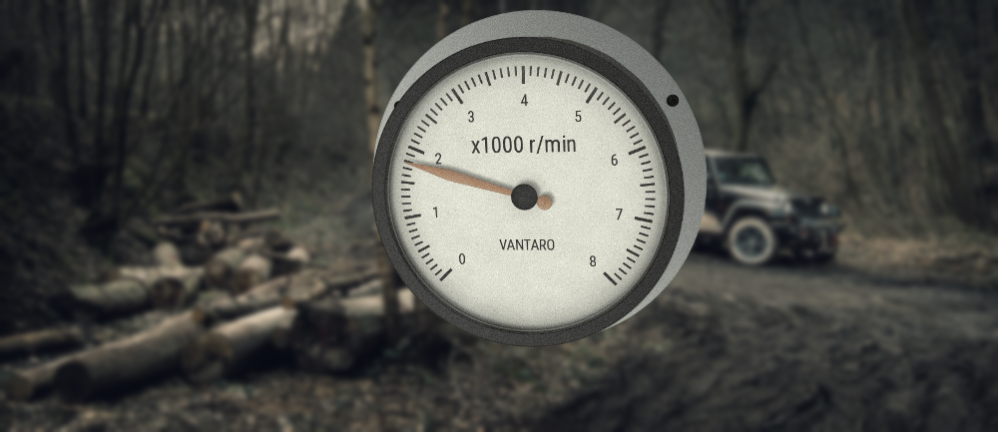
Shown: value=1800 unit=rpm
